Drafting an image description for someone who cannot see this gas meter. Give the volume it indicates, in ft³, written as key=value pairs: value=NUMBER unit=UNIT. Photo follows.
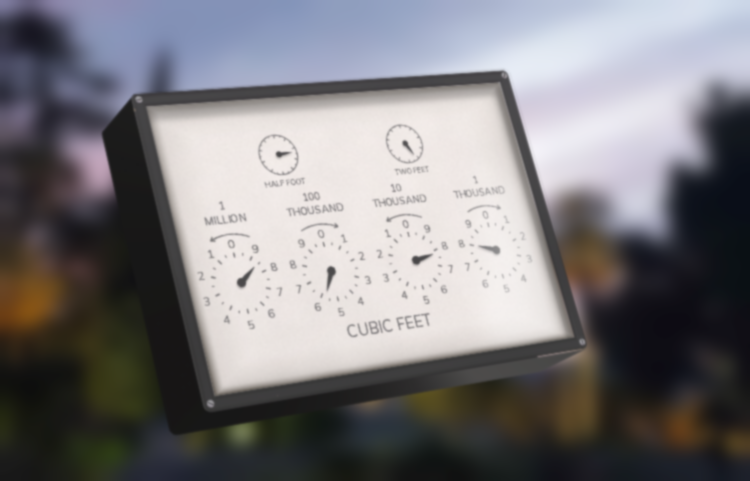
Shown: value=857800 unit=ft³
